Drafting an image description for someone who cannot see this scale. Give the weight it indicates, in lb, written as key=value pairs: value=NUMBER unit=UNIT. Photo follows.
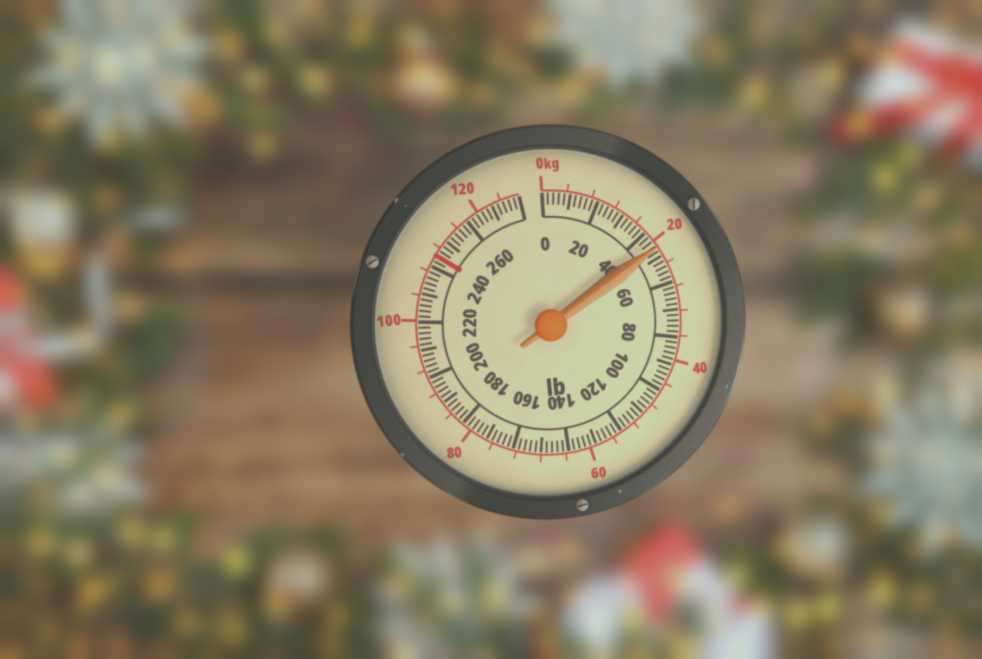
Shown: value=46 unit=lb
